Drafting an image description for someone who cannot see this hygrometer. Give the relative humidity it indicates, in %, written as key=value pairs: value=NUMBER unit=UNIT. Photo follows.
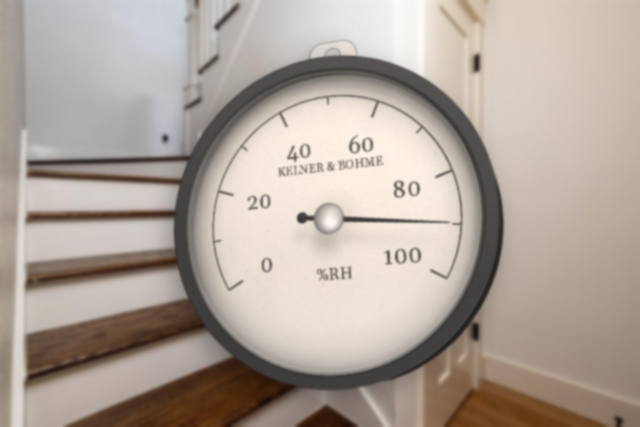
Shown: value=90 unit=%
